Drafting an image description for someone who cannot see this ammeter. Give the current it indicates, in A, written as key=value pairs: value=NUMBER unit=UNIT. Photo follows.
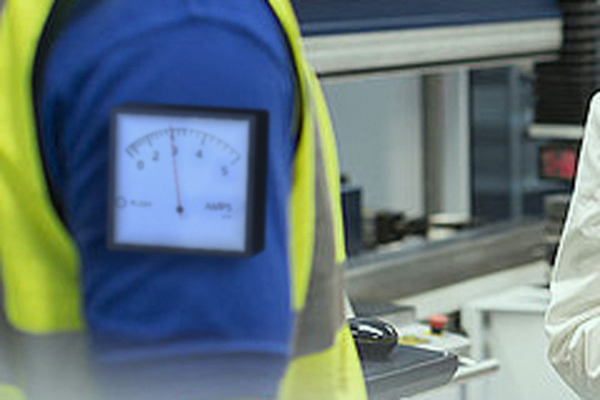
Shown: value=3 unit=A
